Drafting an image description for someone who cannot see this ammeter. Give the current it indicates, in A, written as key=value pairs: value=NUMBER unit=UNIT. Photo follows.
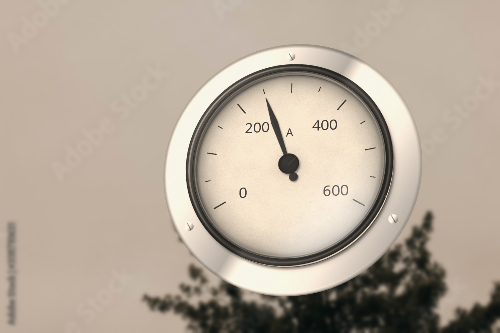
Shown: value=250 unit=A
